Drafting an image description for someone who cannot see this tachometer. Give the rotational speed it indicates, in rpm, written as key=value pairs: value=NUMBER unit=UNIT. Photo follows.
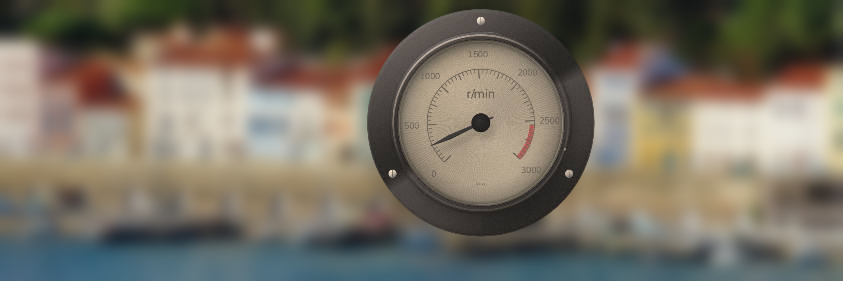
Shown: value=250 unit=rpm
